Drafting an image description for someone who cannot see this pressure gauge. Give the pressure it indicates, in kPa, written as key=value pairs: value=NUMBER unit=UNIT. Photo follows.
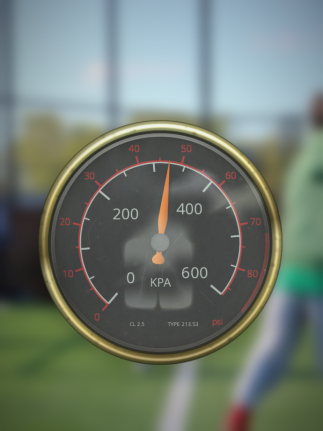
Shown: value=325 unit=kPa
